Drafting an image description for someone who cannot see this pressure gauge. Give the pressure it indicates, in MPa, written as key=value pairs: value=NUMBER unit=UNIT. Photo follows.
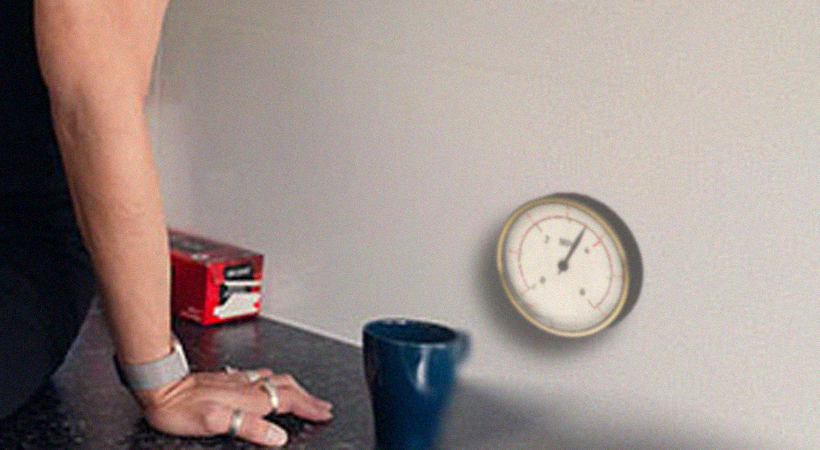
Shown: value=3.5 unit=MPa
